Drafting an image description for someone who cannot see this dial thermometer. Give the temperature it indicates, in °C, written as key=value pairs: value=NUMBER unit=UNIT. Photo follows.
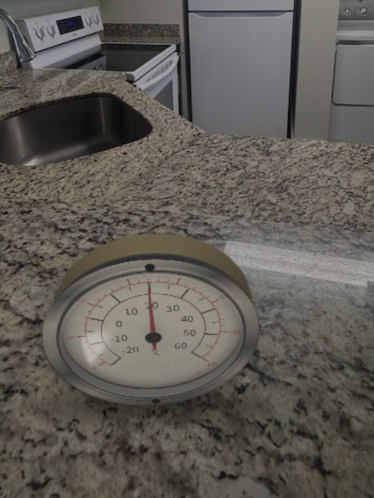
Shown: value=20 unit=°C
